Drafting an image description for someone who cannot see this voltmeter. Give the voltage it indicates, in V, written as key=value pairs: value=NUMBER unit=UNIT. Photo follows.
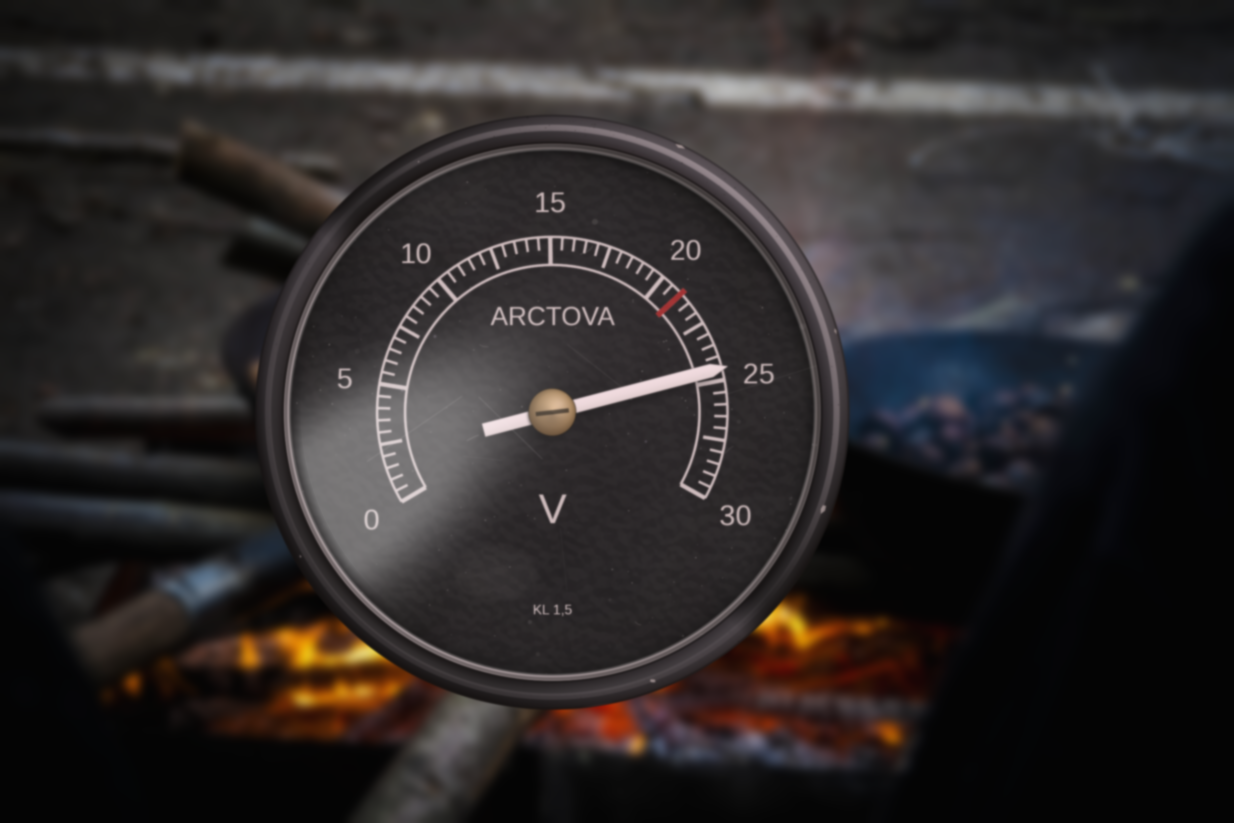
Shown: value=24.5 unit=V
